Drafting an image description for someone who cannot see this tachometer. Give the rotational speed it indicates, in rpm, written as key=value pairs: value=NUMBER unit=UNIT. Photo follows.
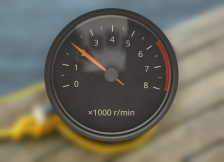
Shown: value=2000 unit=rpm
